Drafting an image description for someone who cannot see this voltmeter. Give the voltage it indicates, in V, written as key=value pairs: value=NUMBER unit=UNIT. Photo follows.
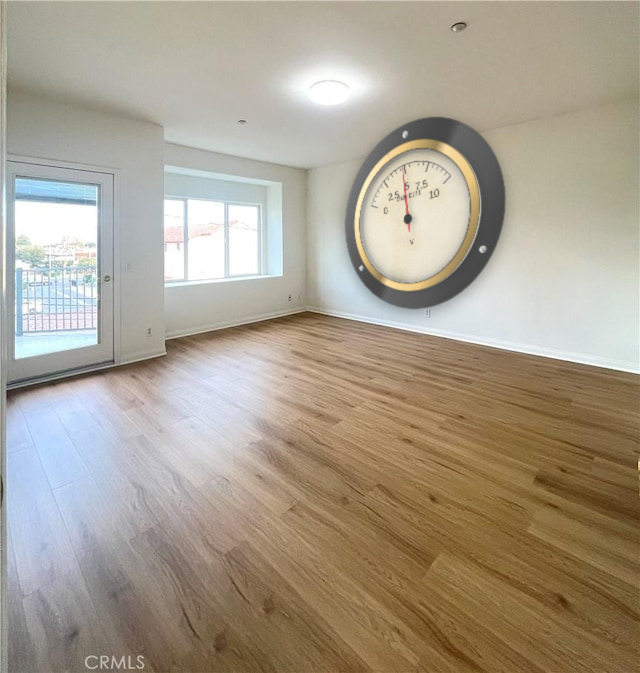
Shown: value=5 unit=V
